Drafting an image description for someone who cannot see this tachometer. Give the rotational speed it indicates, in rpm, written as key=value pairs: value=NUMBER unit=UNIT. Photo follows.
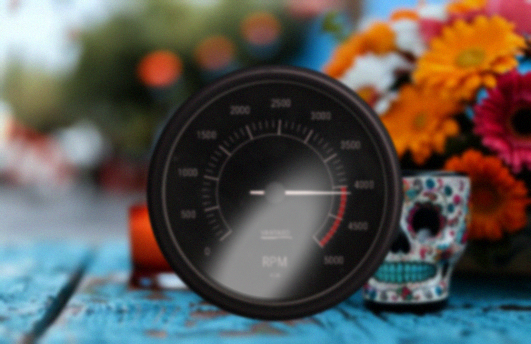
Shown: value=4100 unit=rpm
